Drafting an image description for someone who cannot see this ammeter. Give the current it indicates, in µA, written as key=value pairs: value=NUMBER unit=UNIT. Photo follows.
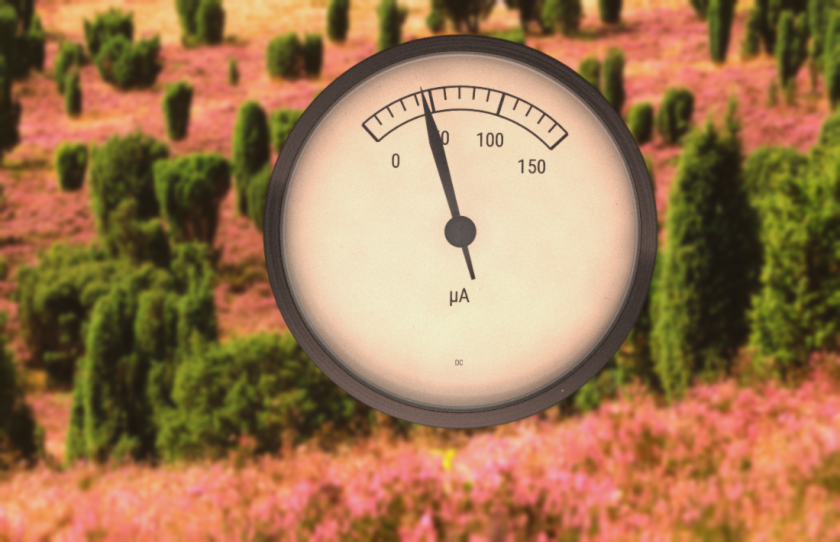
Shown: value=45 unit=µA
